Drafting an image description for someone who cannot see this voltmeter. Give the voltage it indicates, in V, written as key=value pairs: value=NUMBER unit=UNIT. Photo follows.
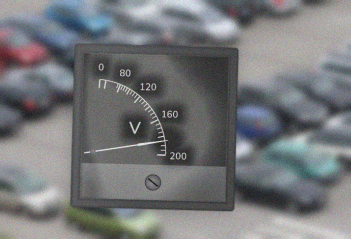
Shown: value=185 unit=V
